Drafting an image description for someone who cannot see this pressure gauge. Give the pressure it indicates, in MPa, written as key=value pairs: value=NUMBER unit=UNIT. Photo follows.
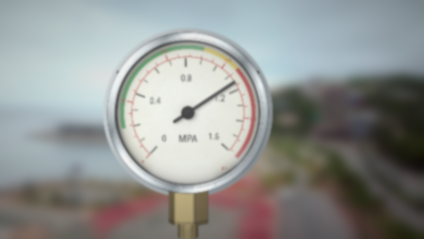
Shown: value=1.15 unit=MPa
